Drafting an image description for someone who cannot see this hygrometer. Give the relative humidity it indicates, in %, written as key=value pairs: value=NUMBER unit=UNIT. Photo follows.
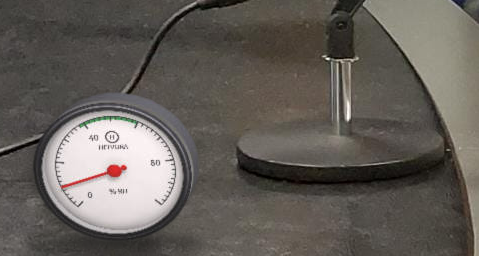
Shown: value=10 unit=%
